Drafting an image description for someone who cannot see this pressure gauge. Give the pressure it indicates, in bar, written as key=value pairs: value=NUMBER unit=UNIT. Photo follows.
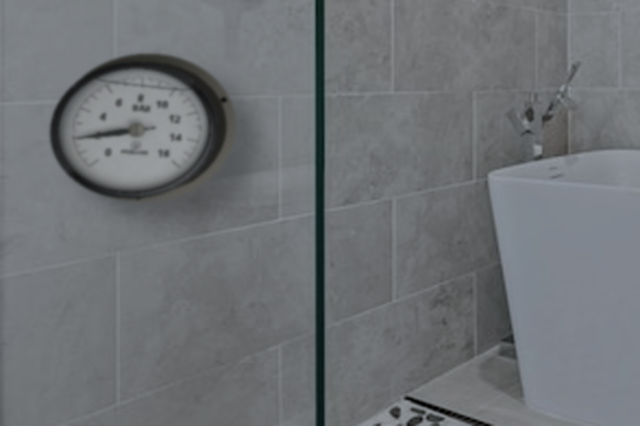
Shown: value=2 unit=bar
